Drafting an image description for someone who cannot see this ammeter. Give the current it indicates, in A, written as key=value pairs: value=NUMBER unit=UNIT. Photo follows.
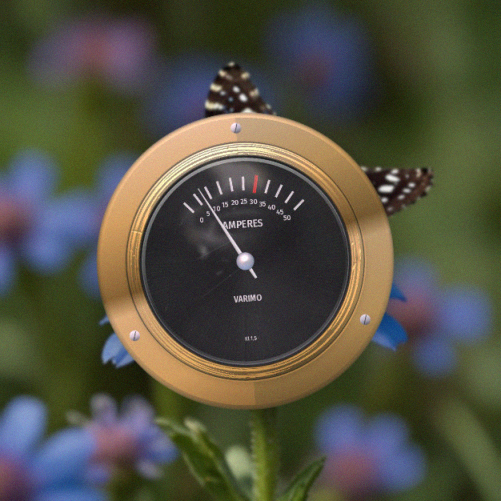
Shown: value=7.5 unit=A
